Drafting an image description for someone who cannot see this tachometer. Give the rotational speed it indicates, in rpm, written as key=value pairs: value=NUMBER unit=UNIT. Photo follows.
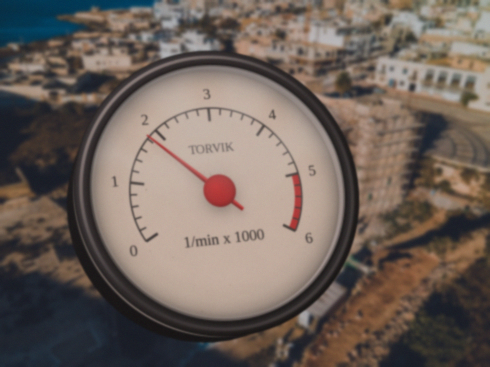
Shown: value=1800 unit=rpm
